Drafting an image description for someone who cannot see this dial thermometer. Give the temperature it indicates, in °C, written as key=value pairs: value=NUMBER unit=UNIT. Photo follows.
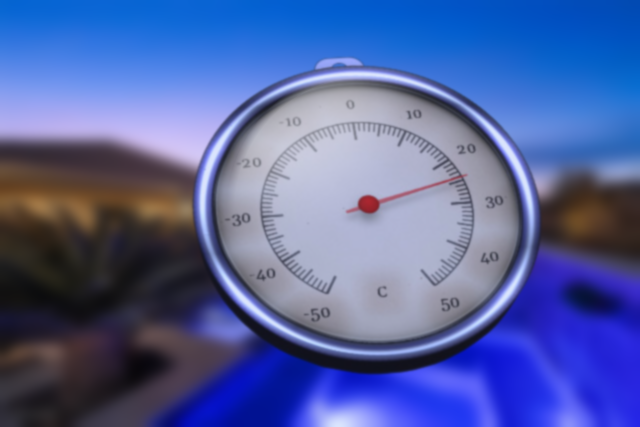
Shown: value=25 unit=°C
